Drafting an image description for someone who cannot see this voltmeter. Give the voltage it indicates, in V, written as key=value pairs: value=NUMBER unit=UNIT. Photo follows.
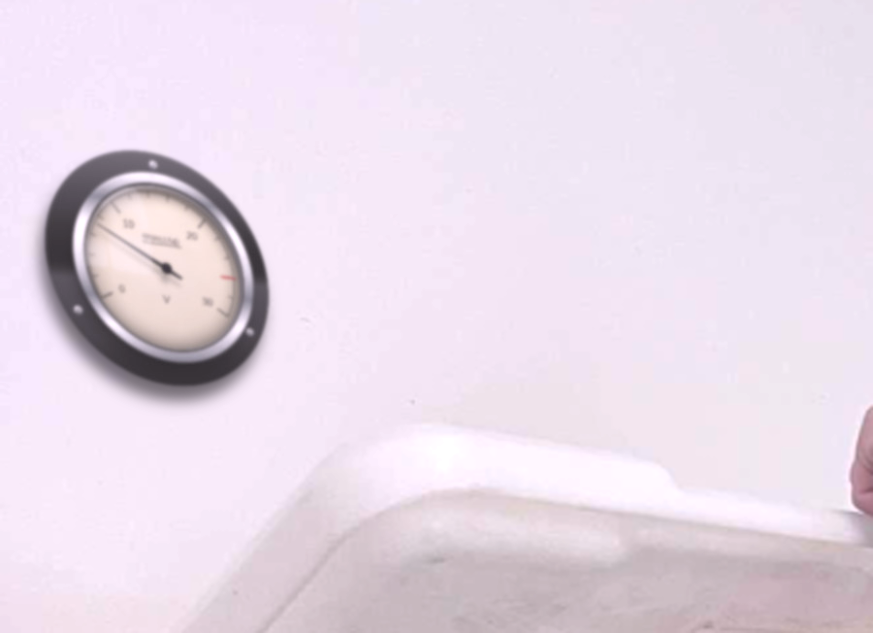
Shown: value=7 unit=V
